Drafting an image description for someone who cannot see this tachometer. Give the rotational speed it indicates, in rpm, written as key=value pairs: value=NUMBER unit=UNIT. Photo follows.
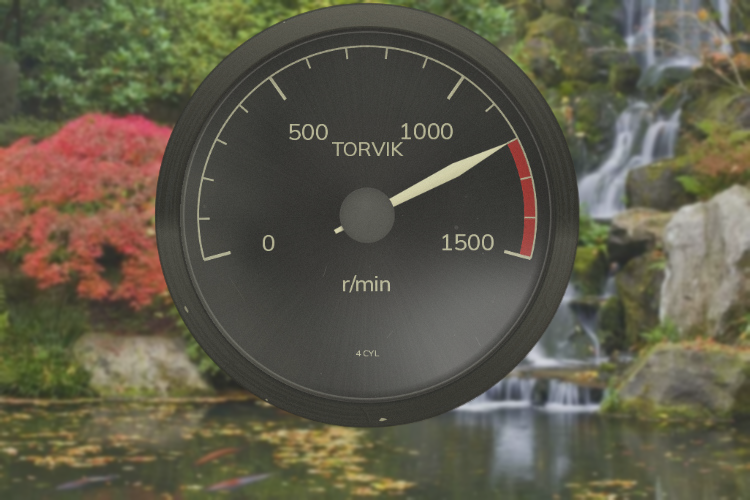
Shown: value=1200 unit=rpm
